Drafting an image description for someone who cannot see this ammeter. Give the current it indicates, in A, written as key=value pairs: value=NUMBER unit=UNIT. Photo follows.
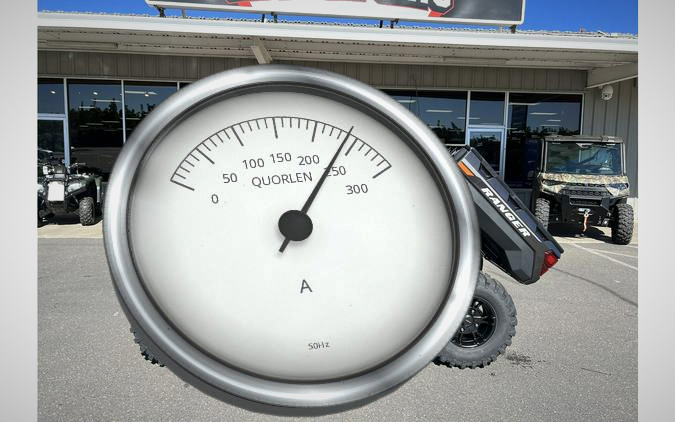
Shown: value=240 unit=A
